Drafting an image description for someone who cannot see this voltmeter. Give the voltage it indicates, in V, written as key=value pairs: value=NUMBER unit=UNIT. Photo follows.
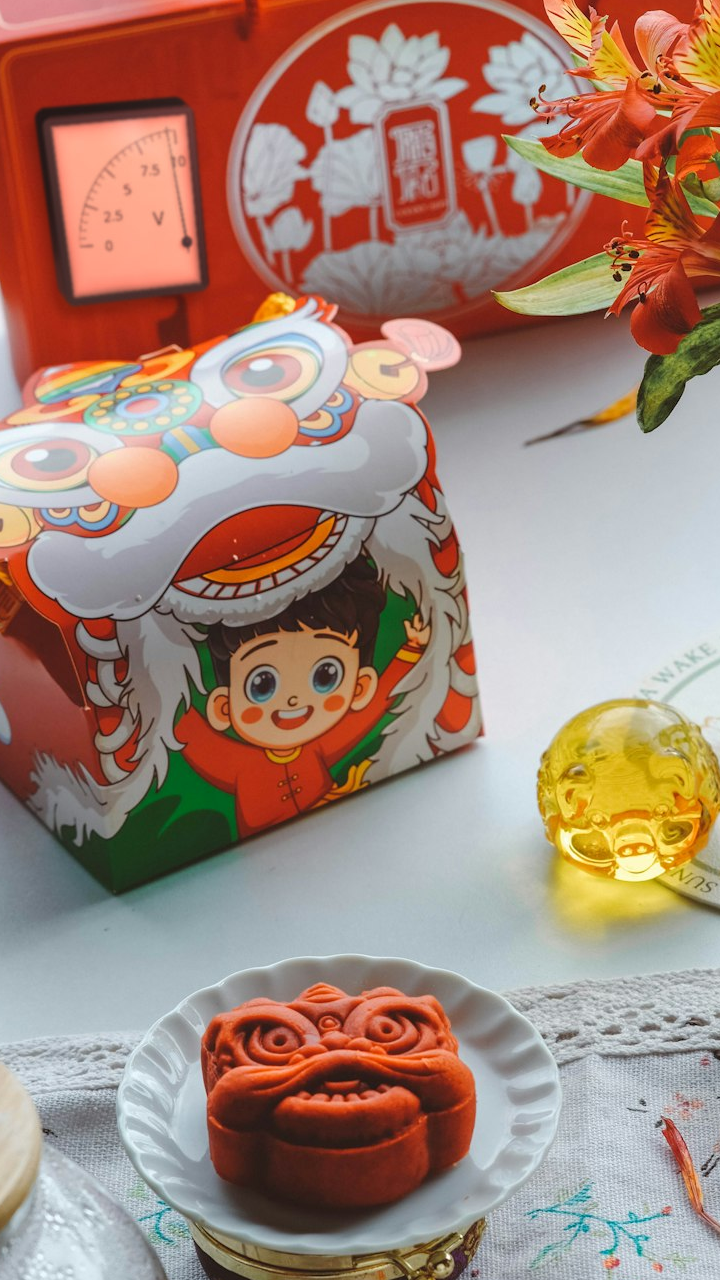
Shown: value=9.5 unit=V
